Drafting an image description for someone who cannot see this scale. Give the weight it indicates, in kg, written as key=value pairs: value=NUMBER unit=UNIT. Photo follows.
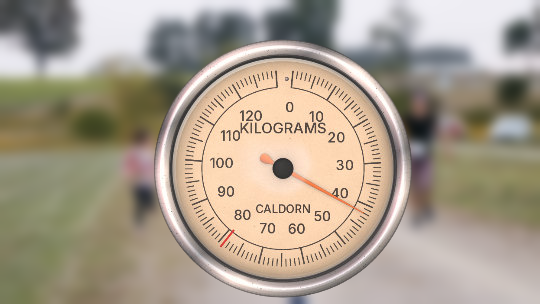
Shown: value=42 unit=kg
